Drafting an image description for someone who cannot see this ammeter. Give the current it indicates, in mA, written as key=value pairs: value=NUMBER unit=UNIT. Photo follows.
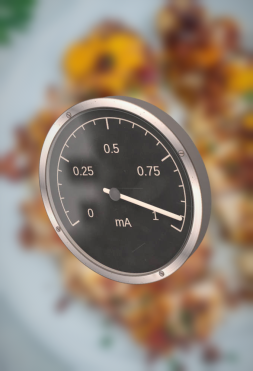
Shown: value=0.95 unit=mA
